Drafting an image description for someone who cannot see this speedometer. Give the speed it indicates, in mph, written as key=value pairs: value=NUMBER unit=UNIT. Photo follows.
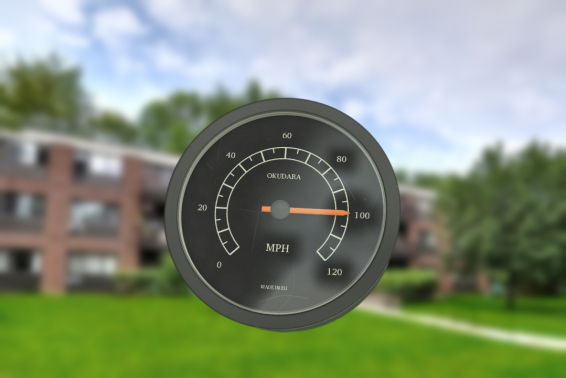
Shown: value=100 unit=mph
